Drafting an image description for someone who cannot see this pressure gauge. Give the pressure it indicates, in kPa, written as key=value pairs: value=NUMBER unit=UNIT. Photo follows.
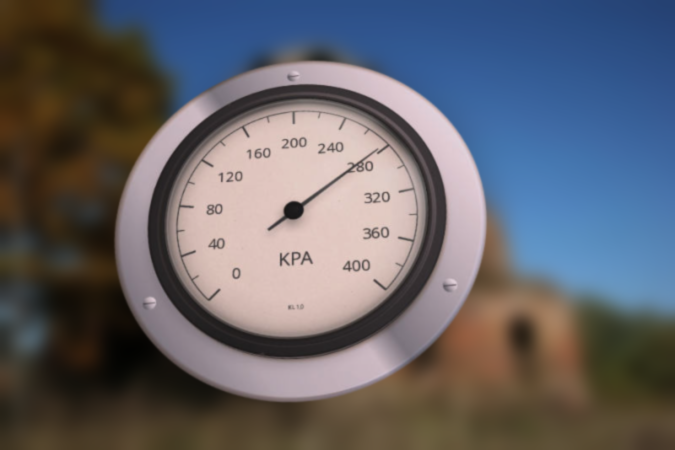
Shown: value=280 unit=kPa
